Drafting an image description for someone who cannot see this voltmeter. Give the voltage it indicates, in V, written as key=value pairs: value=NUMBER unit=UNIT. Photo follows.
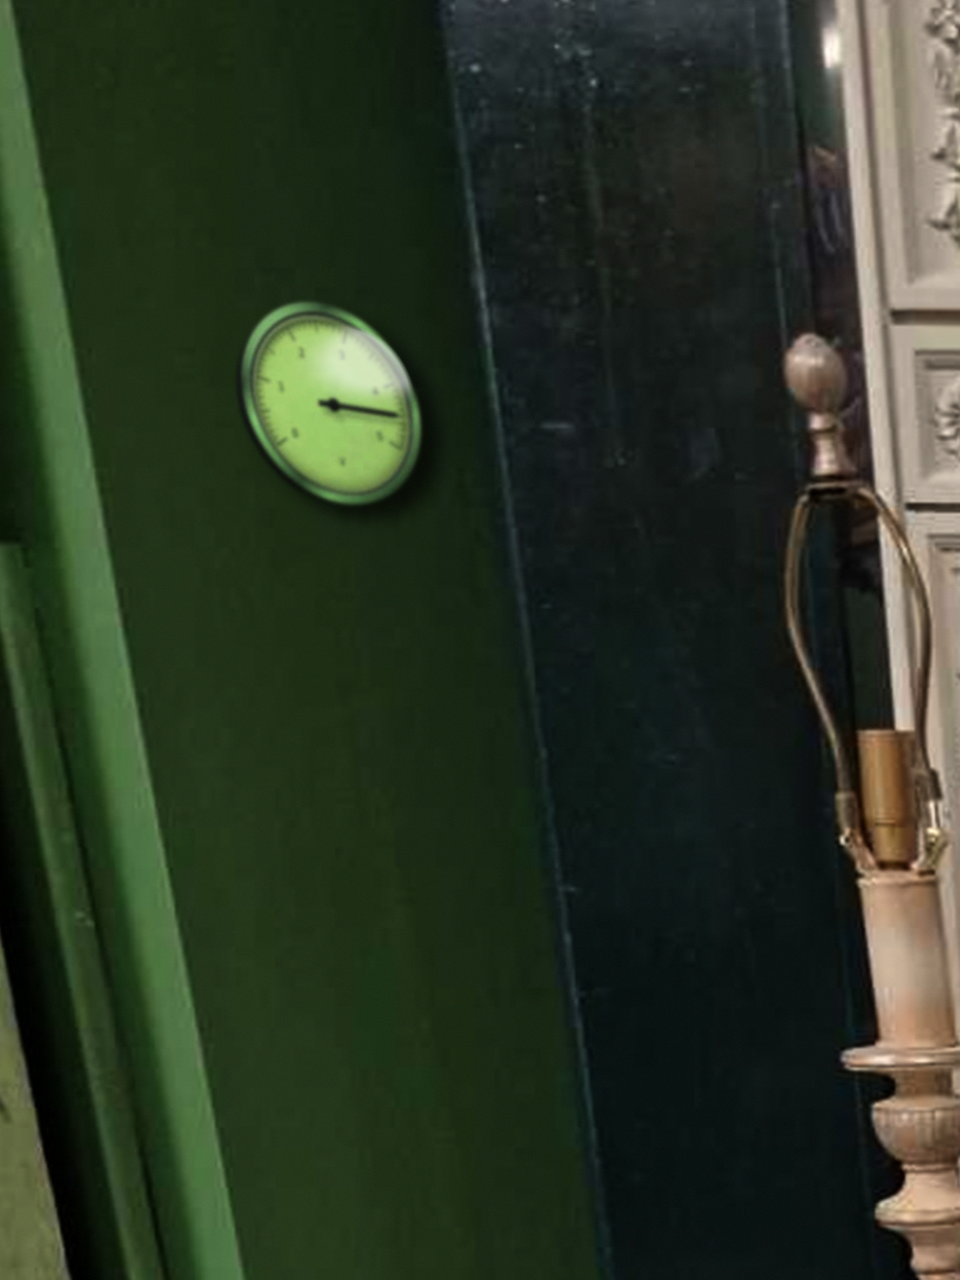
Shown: value=4.5 unit=V
